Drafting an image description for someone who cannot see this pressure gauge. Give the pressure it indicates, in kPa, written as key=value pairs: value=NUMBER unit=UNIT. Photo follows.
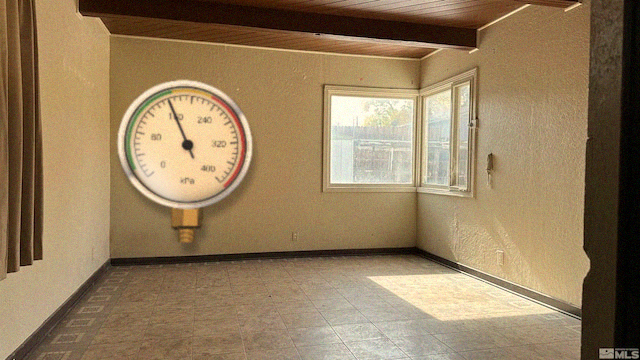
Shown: value=160 unit=kPa
